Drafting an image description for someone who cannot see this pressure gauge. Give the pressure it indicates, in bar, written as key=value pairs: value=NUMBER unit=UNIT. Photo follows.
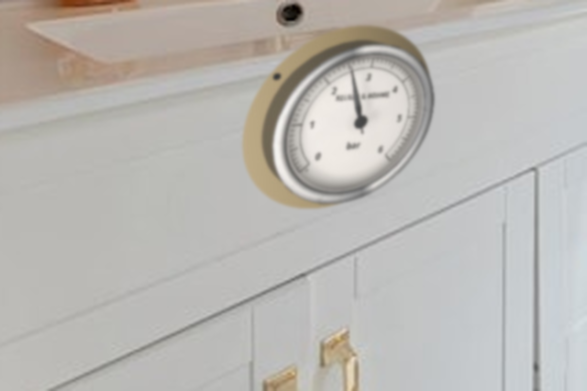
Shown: value=2.5 unit=bar
